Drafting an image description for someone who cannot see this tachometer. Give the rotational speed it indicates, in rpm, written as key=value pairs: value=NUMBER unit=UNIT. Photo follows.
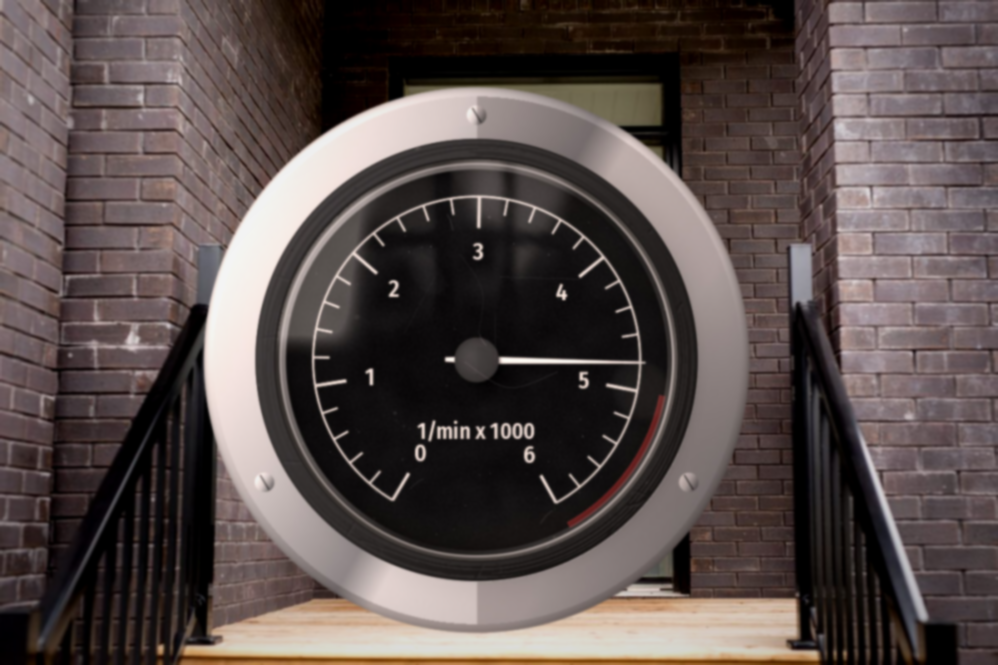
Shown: value=4800 unit=rpm
